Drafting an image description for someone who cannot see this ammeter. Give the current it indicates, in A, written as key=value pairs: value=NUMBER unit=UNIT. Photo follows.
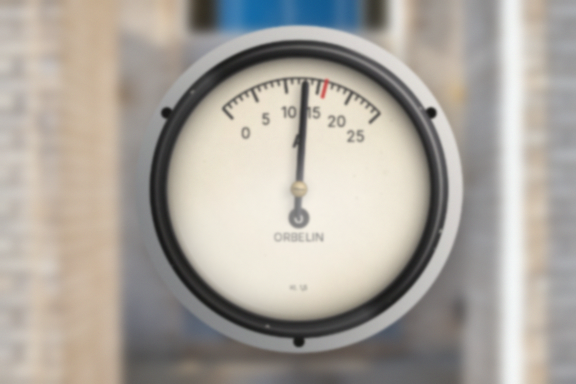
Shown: value=13 unit=A
